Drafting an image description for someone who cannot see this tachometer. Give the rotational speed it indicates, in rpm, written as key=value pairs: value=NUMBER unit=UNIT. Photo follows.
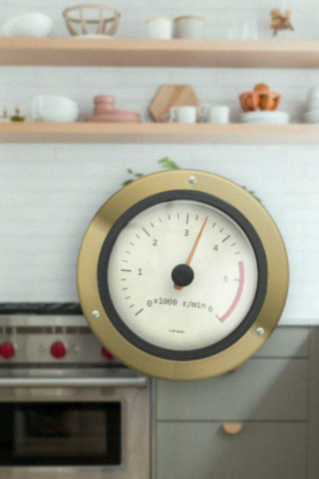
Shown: value=3400 unit=rpm
